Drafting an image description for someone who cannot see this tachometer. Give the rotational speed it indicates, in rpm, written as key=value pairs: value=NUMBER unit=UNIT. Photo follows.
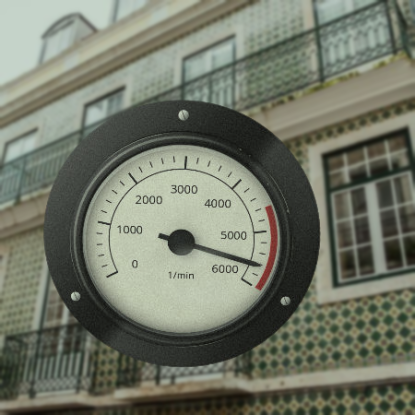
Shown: value=5600 unit=rpm
